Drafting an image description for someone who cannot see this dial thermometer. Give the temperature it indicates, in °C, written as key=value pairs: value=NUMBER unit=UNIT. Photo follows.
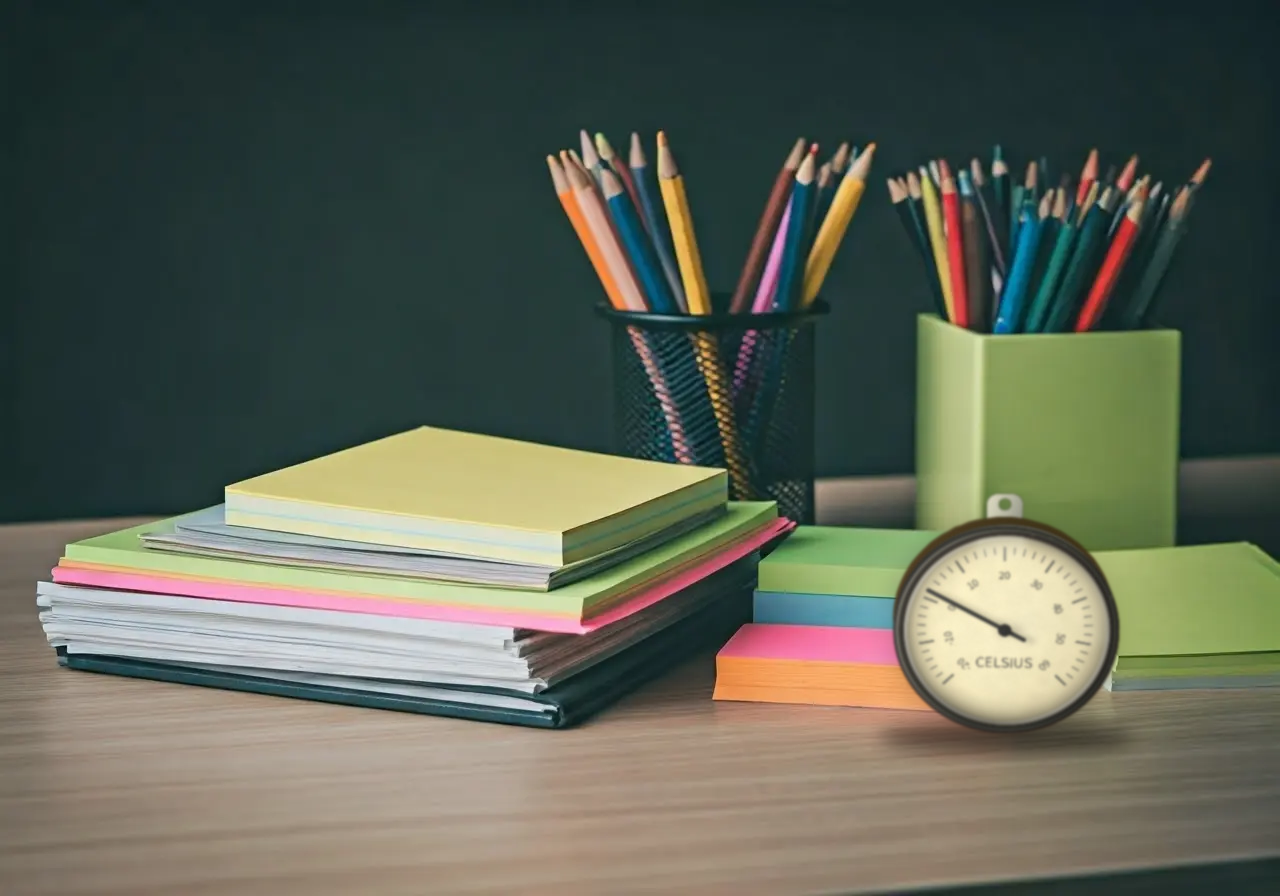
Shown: value=2 unit=°C
